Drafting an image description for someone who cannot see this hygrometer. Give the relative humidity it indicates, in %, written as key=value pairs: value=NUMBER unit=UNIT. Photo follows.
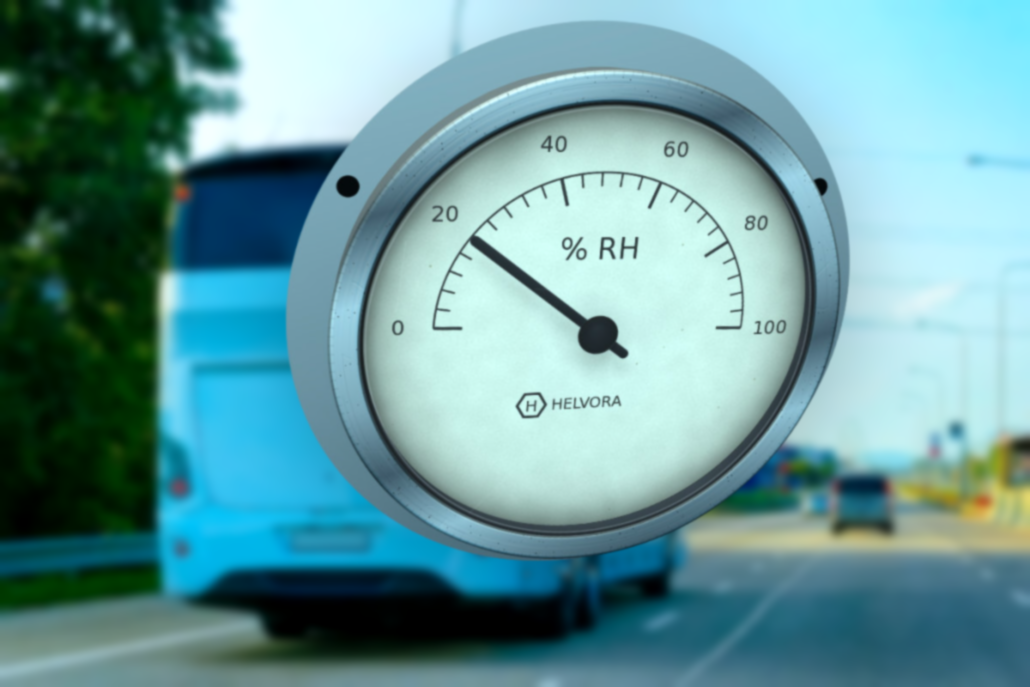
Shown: value=20 unit=%
